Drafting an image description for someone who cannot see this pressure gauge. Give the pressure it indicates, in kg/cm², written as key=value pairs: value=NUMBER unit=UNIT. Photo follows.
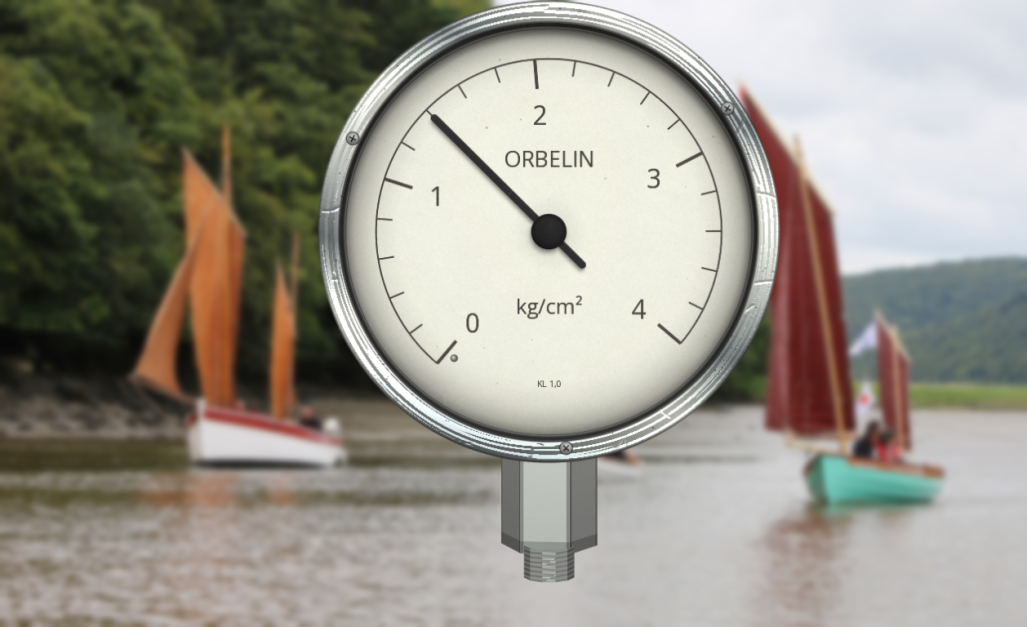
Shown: value=1.4 unit=kg/cm²
